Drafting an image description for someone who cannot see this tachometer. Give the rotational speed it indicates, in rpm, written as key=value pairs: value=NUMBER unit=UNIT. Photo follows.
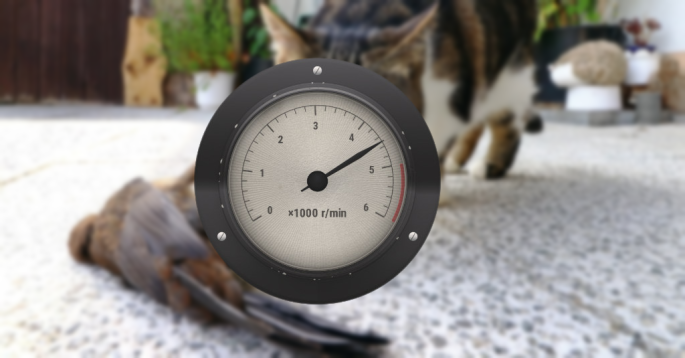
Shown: value=4500 unit=rpm
